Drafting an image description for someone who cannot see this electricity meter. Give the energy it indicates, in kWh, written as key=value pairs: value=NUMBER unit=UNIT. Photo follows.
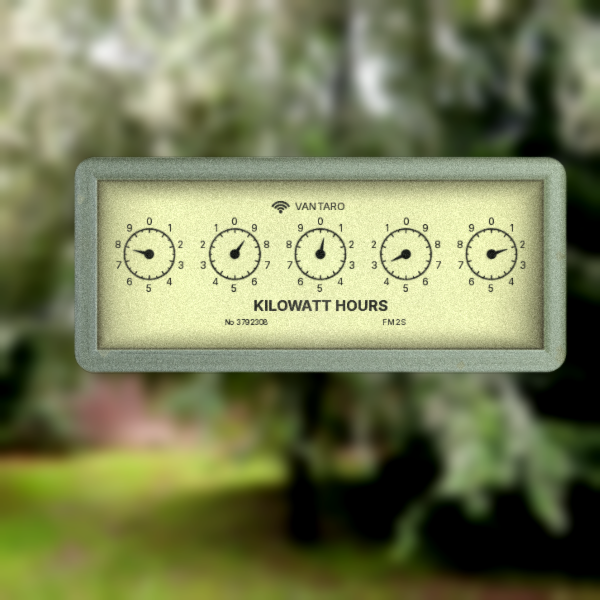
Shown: value=79032 unit=kWh
